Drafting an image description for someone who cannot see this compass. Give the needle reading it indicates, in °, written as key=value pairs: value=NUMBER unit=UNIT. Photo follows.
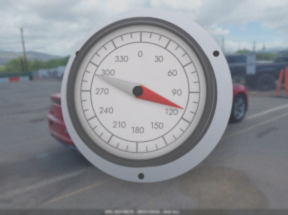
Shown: value=110 unit=°
